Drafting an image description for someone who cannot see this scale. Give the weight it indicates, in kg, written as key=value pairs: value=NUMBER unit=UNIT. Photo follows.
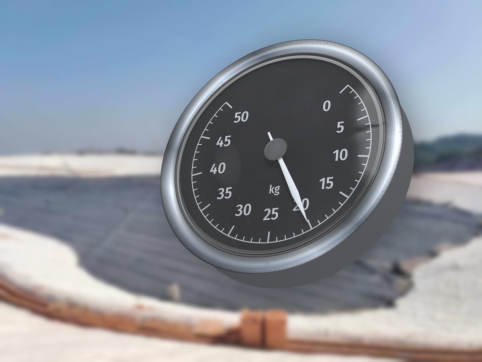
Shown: value=20 unit=kg
